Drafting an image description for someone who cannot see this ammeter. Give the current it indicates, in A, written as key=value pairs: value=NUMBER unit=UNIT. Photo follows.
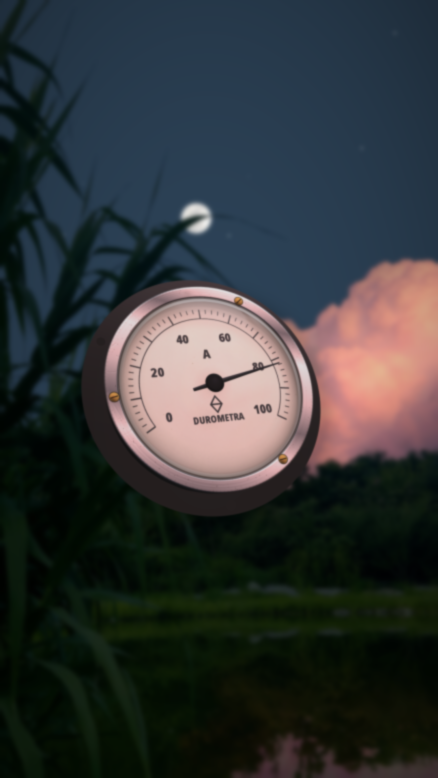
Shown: value=82 unit=A
